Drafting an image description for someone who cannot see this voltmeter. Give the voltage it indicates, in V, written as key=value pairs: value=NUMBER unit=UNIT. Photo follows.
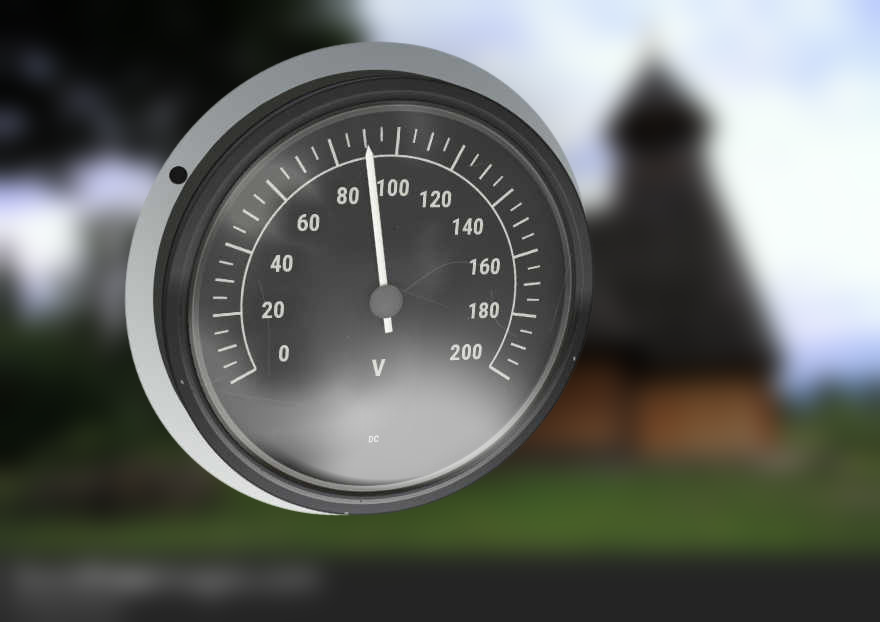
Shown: value=90 unit=V
